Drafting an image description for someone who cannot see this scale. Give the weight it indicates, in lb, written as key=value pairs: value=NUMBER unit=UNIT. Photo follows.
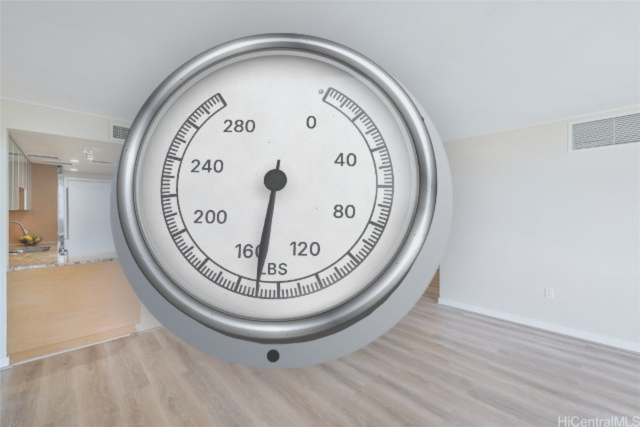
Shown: value=150 unit=lb
